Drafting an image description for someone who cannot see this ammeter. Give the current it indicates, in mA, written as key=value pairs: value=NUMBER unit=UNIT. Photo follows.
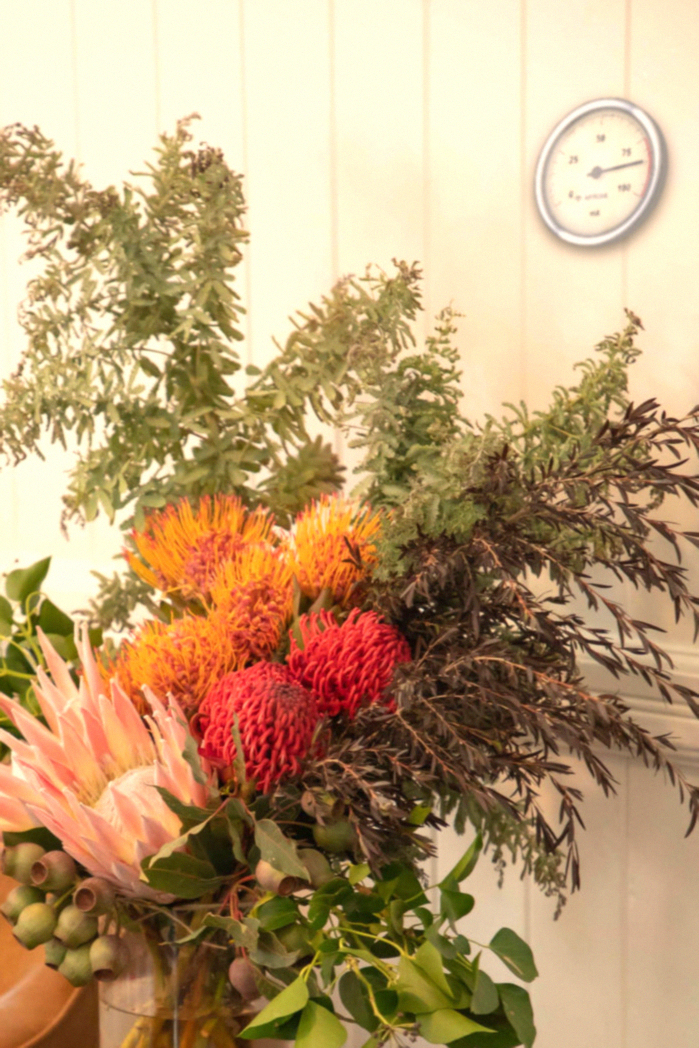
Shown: value=85 unit=mA
